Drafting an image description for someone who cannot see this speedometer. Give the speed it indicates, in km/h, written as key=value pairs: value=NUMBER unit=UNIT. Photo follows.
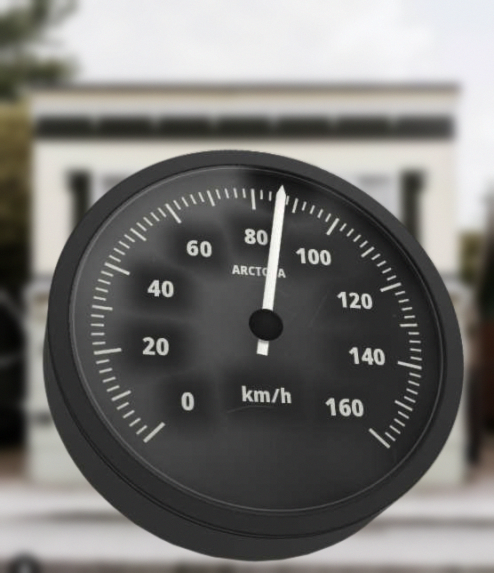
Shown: value=86 unit=km/h
